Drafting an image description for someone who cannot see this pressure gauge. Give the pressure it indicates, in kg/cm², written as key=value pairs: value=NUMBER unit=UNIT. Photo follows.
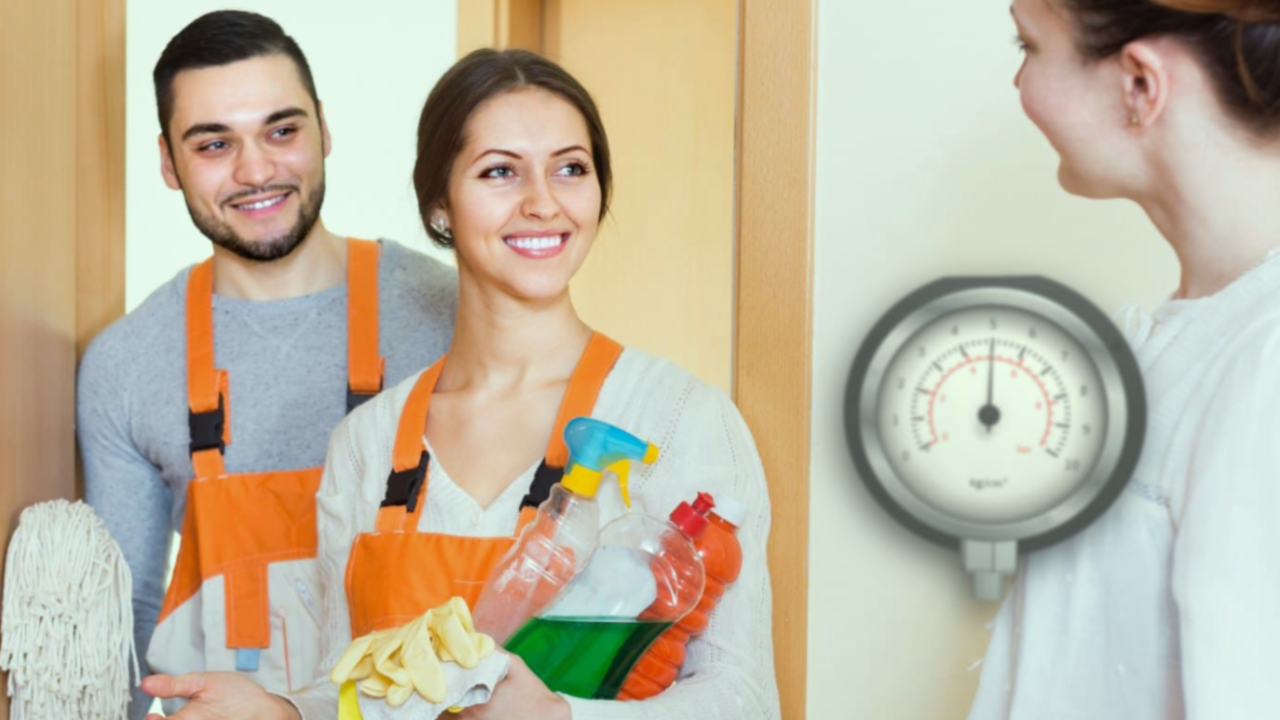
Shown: value=5 unit=kg/cm²
